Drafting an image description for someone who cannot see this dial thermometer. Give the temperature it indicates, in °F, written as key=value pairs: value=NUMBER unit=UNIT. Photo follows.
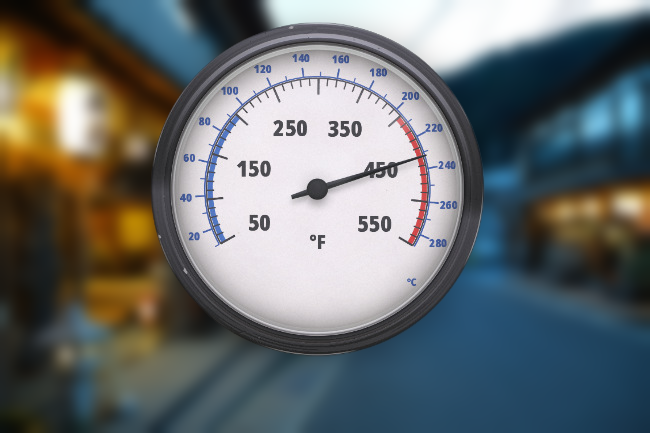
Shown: value=450 unit=°F
